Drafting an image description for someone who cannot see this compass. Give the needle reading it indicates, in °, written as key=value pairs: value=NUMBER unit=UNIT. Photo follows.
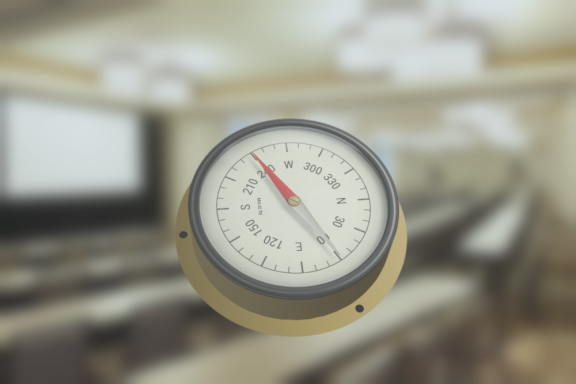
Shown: value=240 unit=°
